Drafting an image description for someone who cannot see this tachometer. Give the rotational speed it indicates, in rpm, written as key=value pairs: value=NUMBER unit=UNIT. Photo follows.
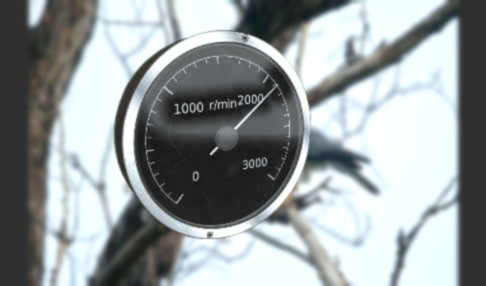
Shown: value=2100 unit=rpm
